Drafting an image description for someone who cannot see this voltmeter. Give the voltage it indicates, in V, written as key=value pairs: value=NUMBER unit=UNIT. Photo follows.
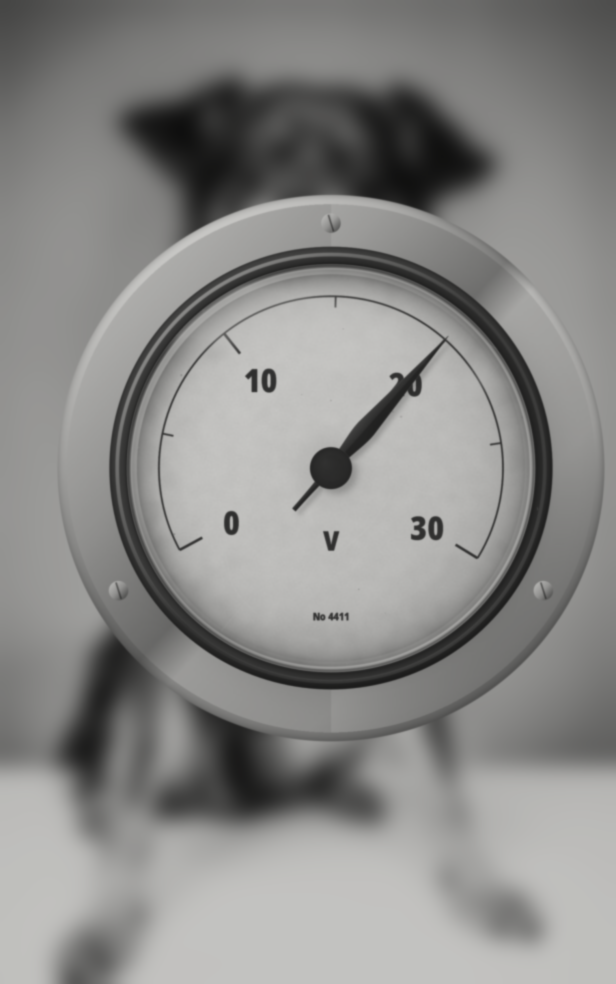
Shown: value=20 unit=V
